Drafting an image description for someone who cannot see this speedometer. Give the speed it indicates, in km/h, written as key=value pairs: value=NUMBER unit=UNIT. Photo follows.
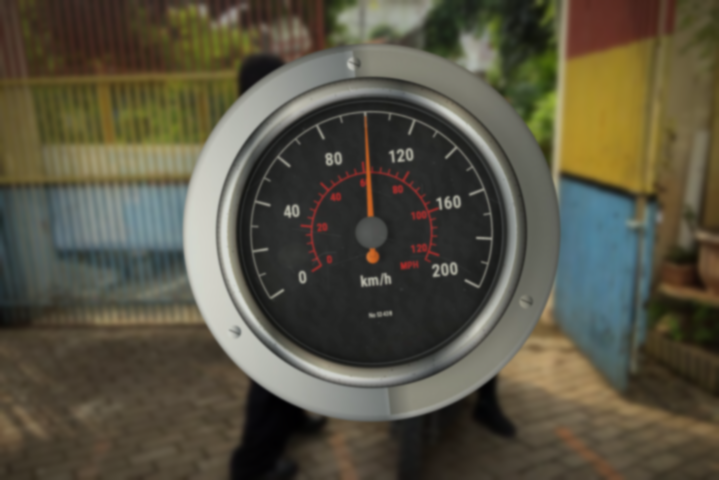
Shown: value=100 unit=km/h
